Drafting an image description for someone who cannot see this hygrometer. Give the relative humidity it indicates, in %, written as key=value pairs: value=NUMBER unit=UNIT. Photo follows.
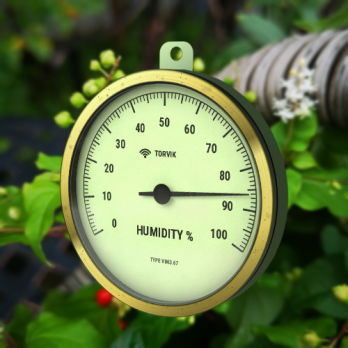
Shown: value=86 unit=%
